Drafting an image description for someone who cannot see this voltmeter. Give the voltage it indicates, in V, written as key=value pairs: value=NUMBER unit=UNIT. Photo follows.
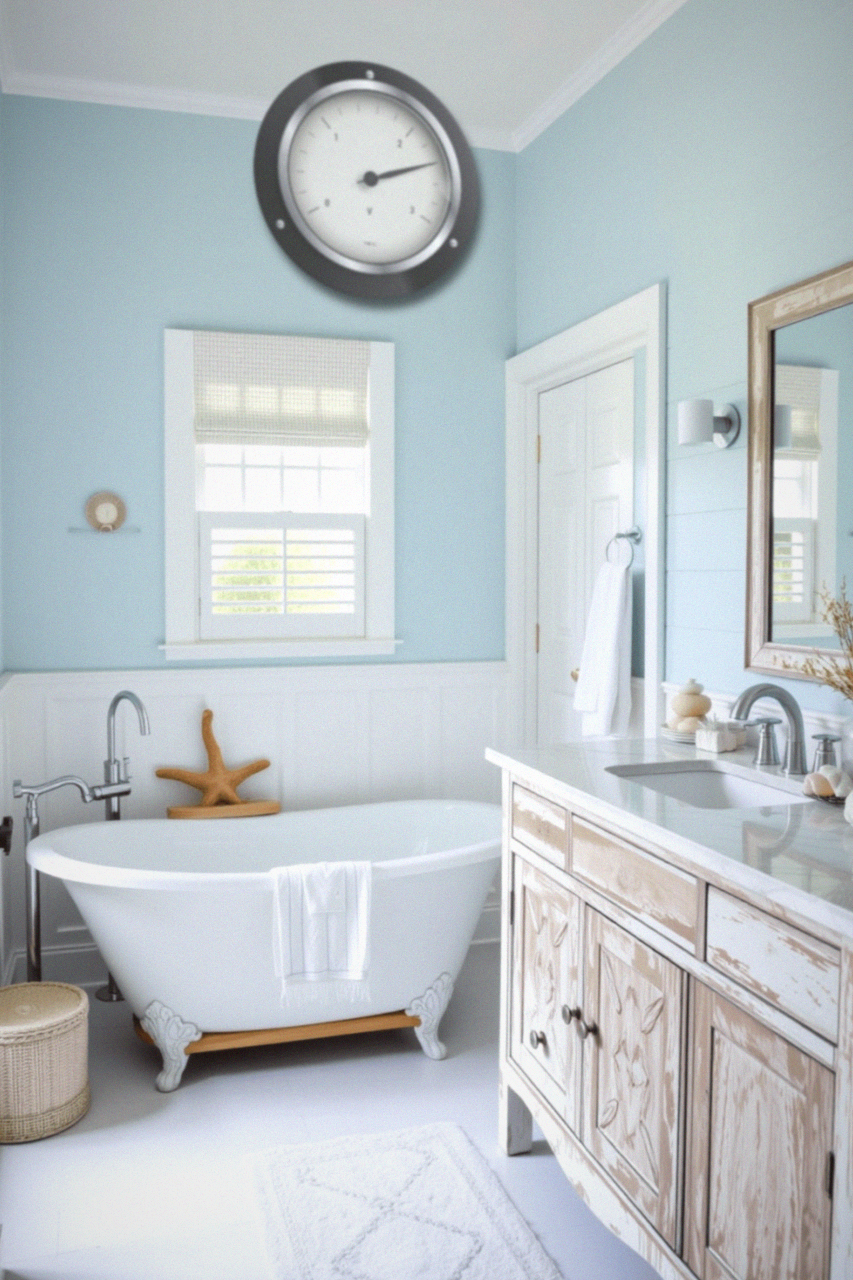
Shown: value=2.4 unit=V
